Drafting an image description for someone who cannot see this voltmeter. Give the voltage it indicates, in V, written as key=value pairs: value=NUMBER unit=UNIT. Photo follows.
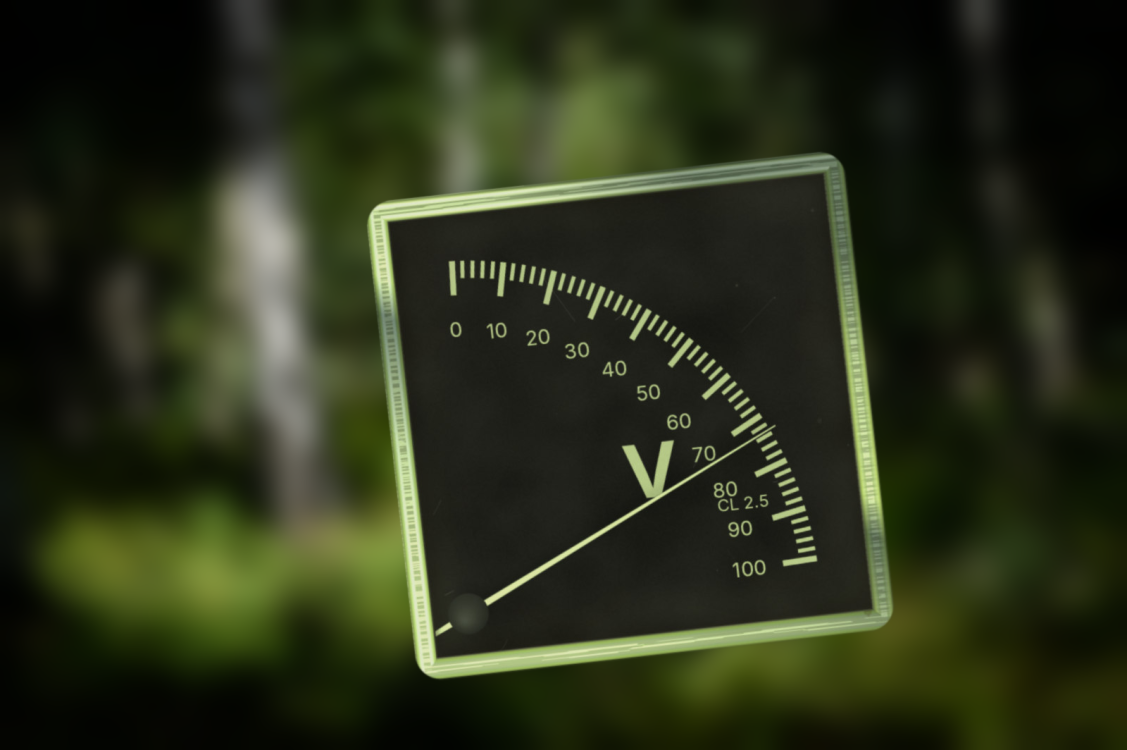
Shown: value=73 unit=V
